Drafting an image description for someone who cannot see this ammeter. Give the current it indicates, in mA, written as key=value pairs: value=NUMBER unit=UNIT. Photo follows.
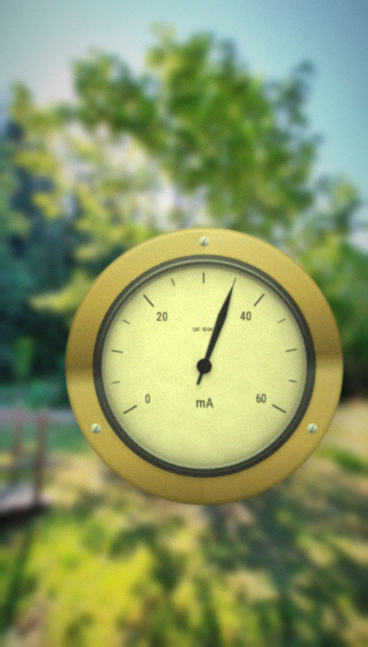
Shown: value=35 unit=mA
